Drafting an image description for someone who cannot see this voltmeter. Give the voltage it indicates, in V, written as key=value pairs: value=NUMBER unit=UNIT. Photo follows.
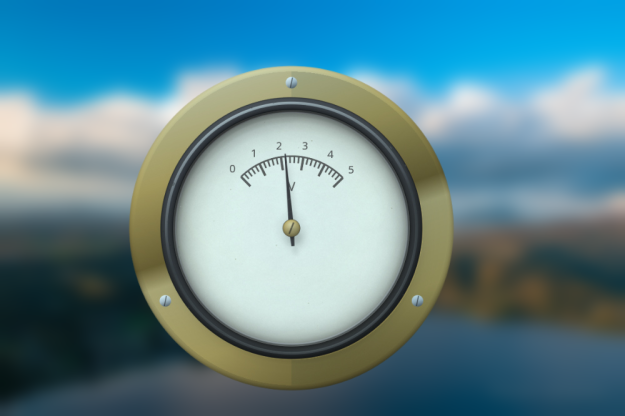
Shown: value=2.2 unit=V
